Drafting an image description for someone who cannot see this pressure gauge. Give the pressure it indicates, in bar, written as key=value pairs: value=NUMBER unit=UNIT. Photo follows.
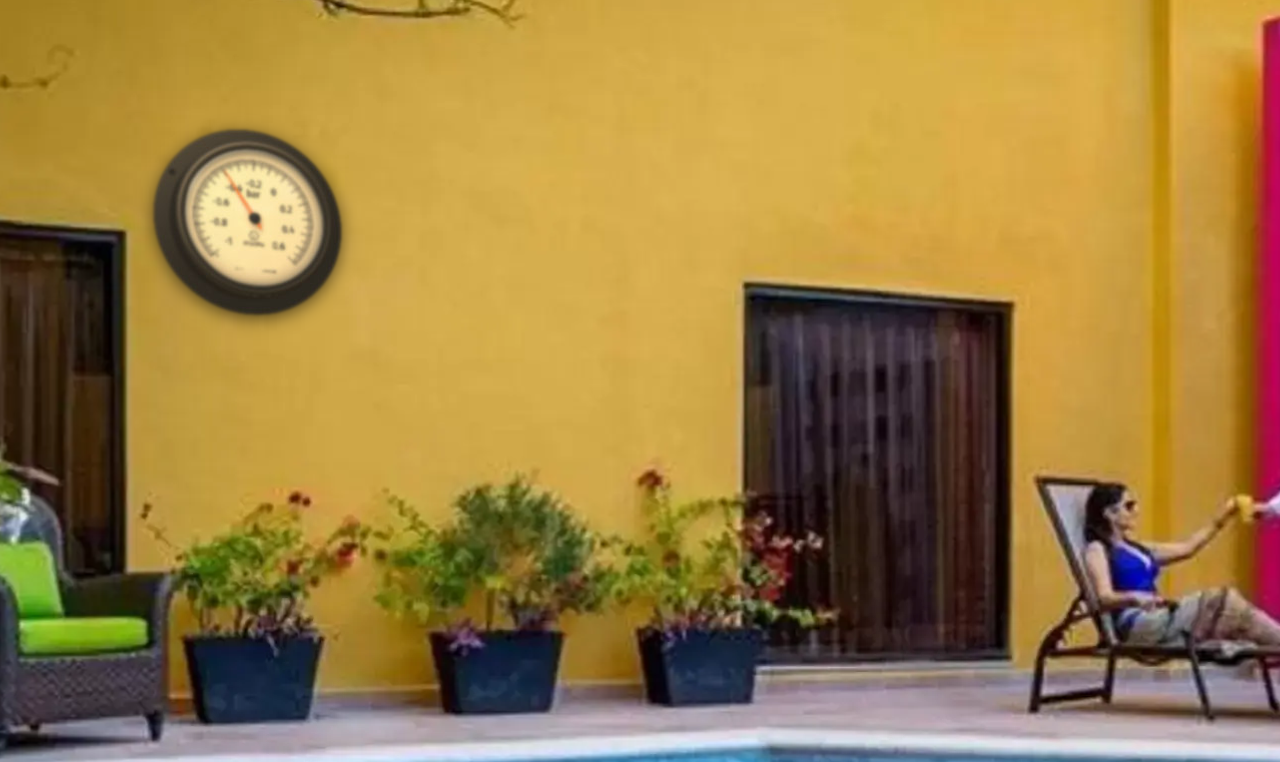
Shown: value=-0.4 unit=bar
